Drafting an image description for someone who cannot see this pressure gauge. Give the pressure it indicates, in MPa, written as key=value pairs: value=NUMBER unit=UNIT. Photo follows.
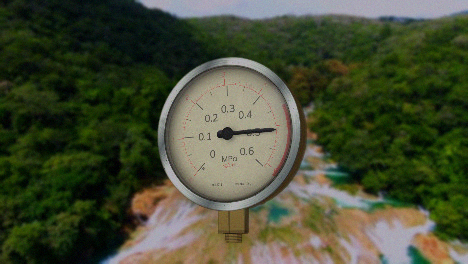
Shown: value=0.5 unit=MPa
